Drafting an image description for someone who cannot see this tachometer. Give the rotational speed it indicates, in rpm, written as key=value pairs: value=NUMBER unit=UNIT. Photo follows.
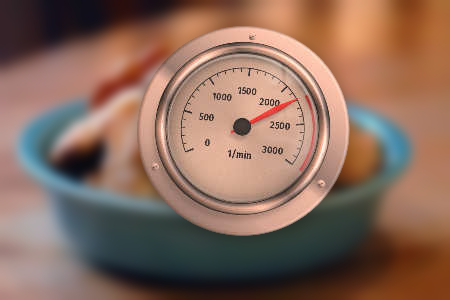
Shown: value=2200 unit=rpm
